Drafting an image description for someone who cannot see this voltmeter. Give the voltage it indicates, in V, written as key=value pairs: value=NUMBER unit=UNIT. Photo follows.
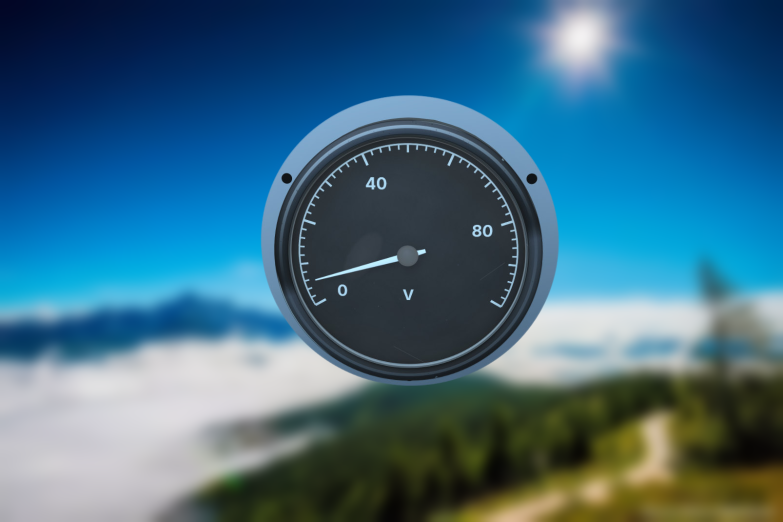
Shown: value=6 unit=V
